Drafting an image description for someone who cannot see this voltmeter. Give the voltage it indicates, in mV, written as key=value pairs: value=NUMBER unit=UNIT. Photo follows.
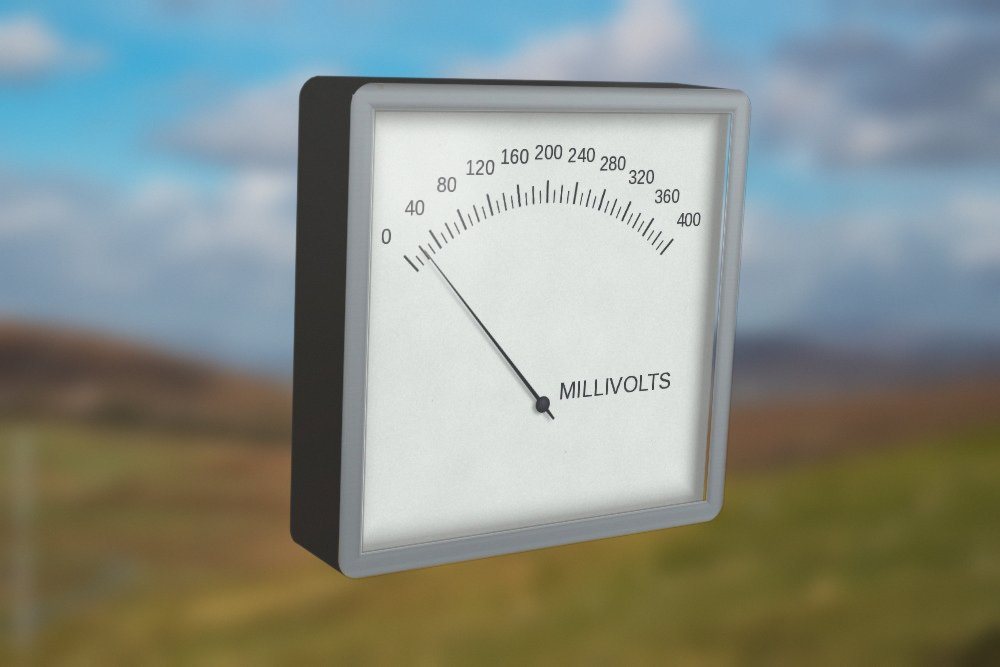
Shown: value=20 unit=mV
